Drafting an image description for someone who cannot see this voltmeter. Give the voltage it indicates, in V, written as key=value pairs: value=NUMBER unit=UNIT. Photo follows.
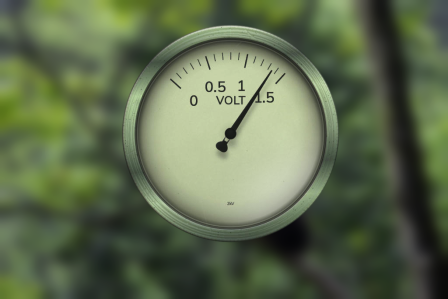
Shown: value=1.35 unit=V
